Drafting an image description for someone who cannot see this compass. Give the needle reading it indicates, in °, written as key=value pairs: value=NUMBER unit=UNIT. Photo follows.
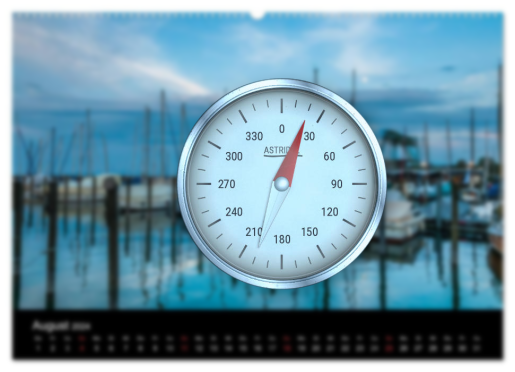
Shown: value=20 unit=°
